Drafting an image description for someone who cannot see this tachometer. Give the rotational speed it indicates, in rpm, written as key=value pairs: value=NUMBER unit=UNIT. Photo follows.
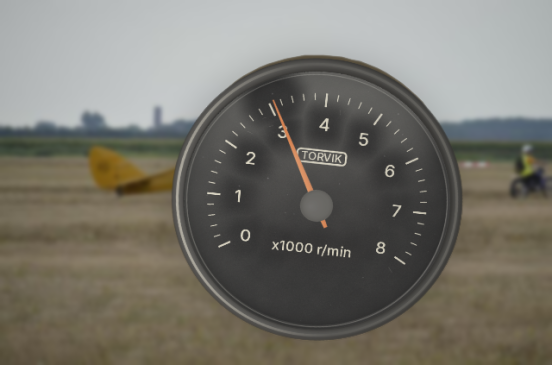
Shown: value=3100 unit=rpm
